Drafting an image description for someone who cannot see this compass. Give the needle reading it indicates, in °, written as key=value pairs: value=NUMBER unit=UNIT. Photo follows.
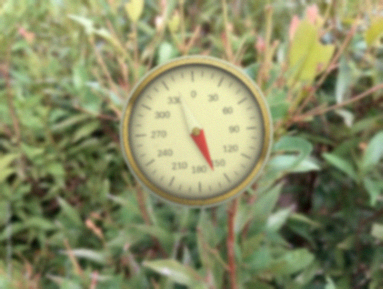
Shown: value=160 unit=°
